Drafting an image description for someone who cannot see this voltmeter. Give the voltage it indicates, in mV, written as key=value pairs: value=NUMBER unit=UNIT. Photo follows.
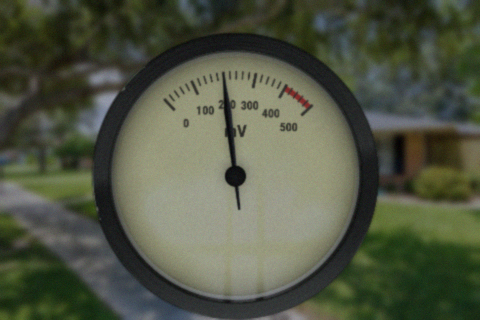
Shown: value=200 unit=mV
